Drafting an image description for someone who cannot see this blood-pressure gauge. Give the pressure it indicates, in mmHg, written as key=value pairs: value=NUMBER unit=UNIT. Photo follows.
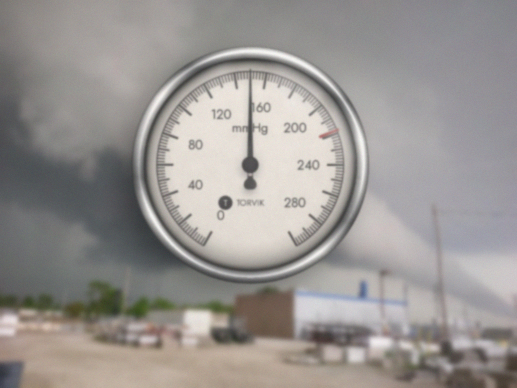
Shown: value=150 unit=mmHg
